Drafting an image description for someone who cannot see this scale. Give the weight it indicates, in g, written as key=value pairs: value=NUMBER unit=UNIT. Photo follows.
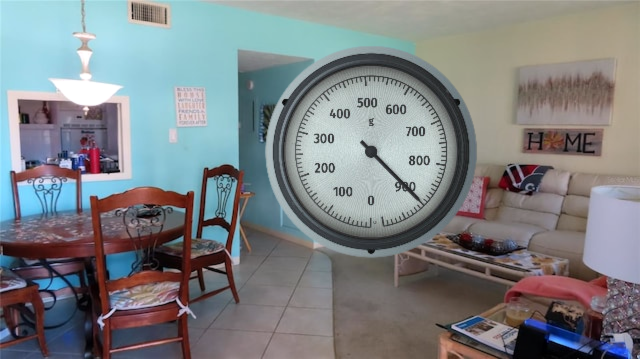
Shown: value=900 unit=g
